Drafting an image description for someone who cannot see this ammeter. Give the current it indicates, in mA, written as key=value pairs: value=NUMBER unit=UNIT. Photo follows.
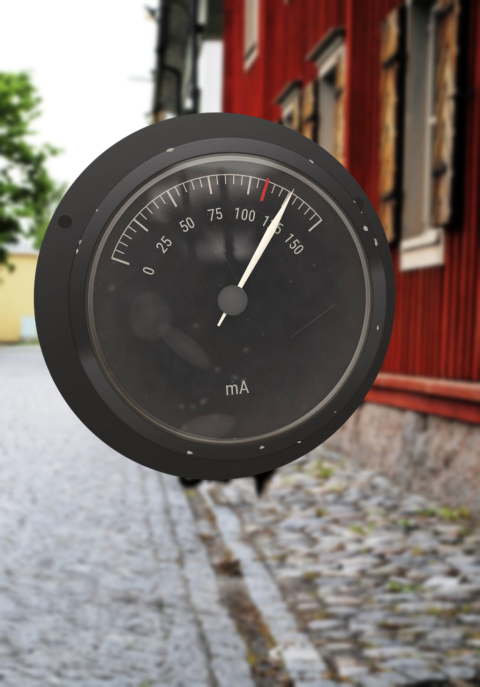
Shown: value=125 unit=mA
